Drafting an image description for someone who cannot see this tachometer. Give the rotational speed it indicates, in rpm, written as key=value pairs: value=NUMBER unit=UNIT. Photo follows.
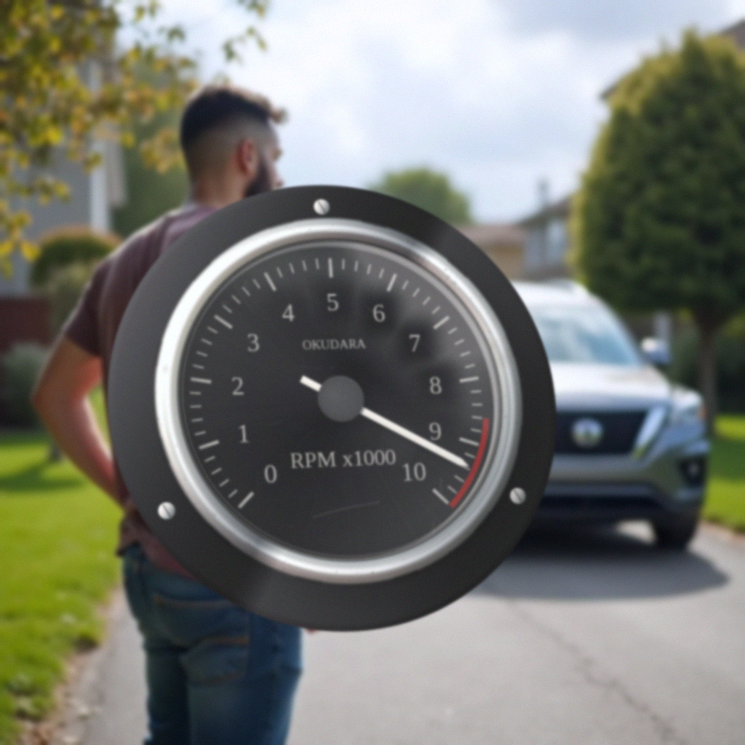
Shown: value=9400 unit=rpm
